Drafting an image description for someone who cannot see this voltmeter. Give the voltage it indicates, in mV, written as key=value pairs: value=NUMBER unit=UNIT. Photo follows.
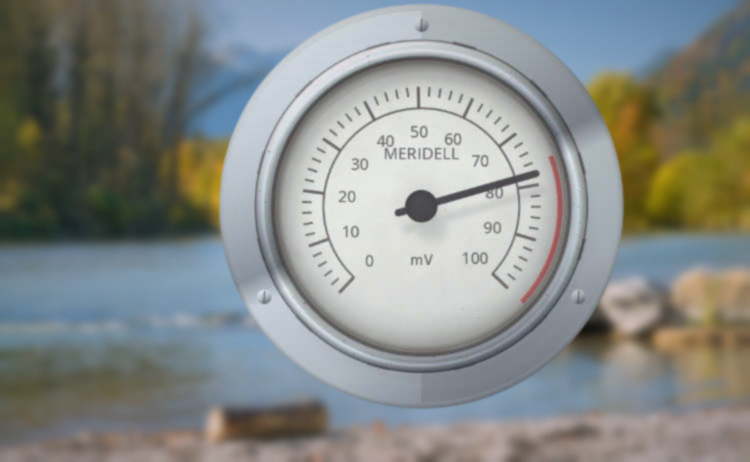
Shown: value=78 unit=mV
